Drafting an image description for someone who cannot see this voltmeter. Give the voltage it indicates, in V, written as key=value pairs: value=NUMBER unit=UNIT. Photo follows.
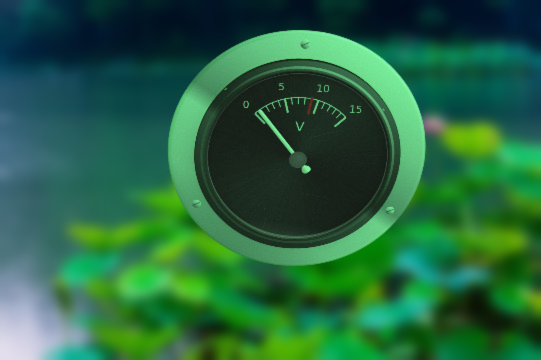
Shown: value=1 unit=V
